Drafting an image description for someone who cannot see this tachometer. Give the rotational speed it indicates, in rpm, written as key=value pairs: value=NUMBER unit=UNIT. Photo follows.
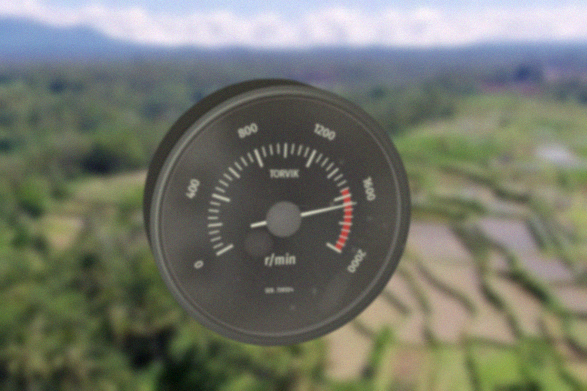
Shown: value=1650 unit=rpm
